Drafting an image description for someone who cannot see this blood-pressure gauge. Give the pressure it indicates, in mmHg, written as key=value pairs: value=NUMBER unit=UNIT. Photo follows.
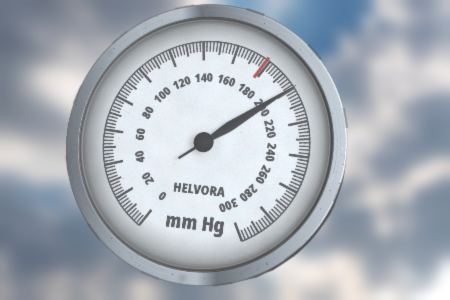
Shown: value=200 unit=mmHg
